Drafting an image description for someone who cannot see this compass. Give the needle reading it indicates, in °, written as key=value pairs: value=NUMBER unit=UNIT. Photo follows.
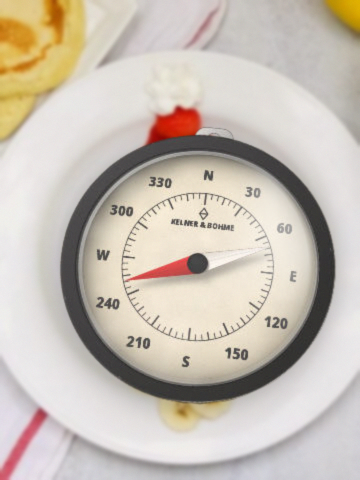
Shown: value=250 unit=°
